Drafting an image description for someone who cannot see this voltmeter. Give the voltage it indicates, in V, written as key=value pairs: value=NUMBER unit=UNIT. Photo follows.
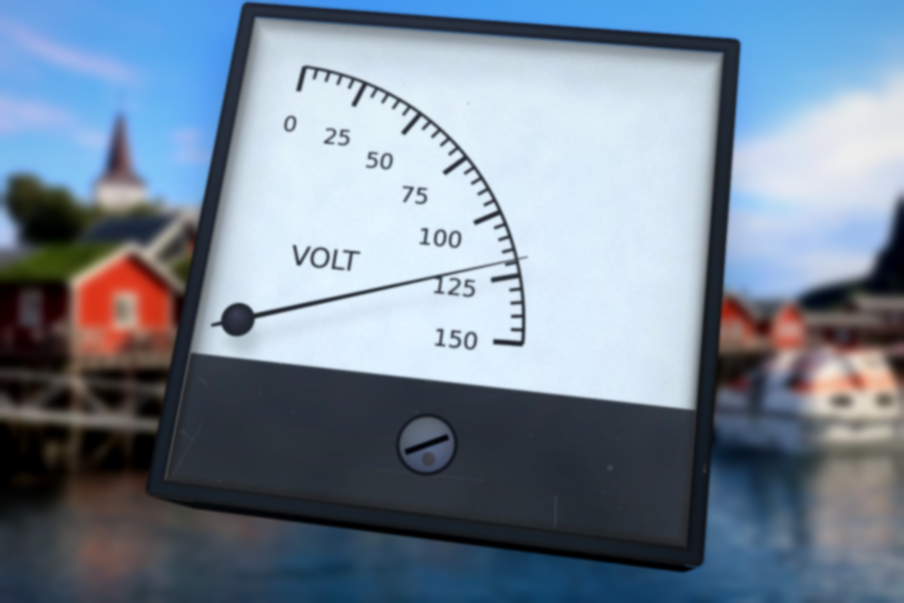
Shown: value=120 unit=V
